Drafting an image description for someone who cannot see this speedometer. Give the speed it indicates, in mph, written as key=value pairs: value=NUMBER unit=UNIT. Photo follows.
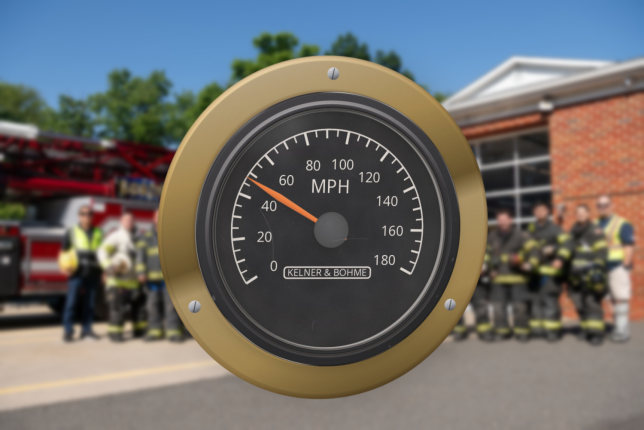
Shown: value=47.5 unit=mph
